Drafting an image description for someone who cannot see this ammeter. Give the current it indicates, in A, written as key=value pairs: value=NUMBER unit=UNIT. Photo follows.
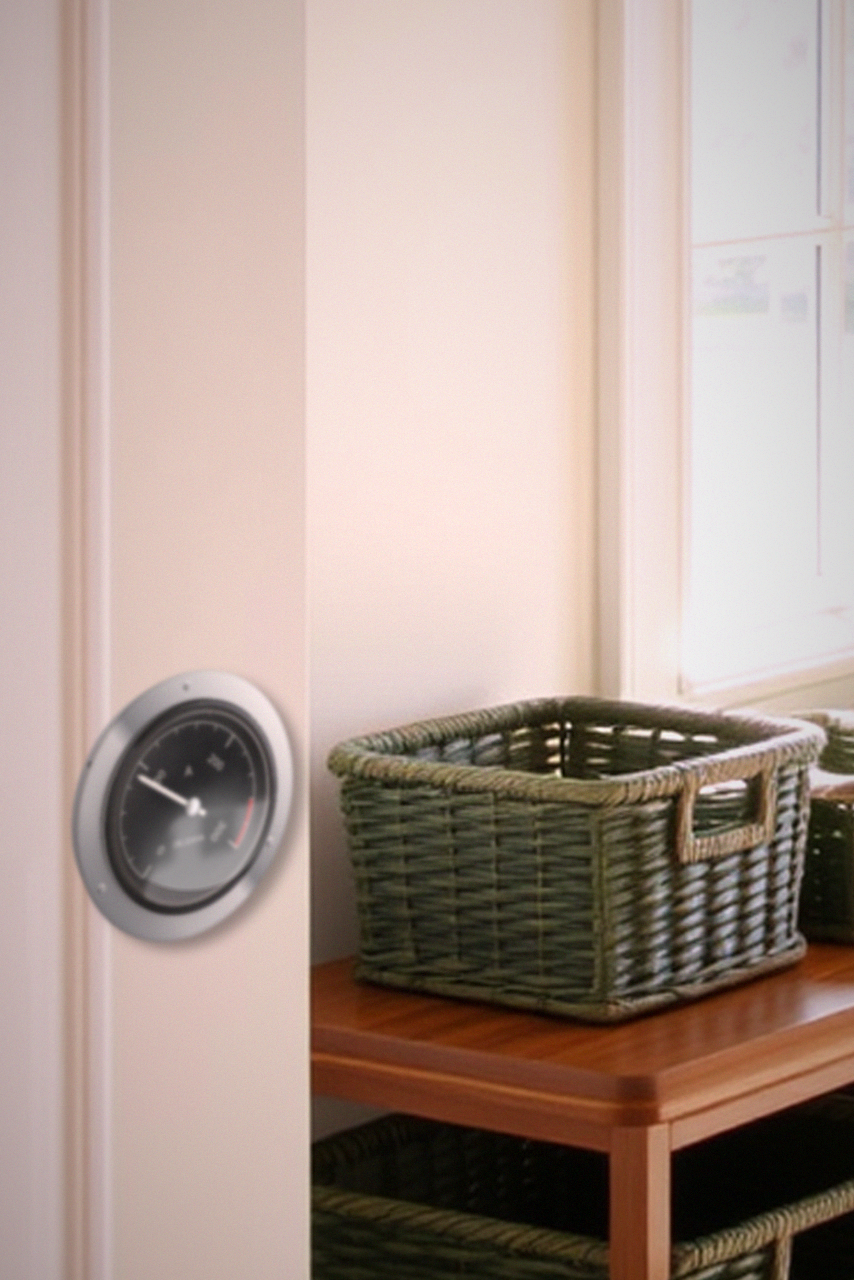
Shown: value=90 unit=A
